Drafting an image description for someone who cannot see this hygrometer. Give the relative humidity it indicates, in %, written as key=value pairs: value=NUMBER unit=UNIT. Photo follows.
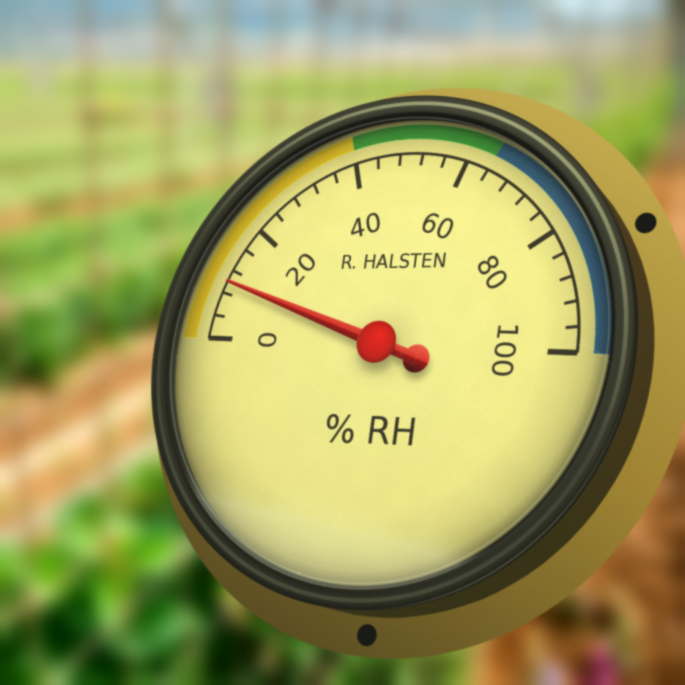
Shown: value=10 unit=%
